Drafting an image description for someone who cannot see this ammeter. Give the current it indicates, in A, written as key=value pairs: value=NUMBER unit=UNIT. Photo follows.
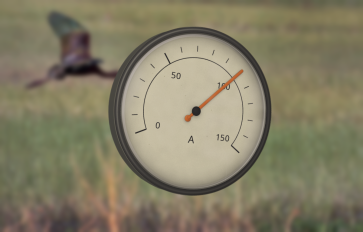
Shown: value=100 unit=A
